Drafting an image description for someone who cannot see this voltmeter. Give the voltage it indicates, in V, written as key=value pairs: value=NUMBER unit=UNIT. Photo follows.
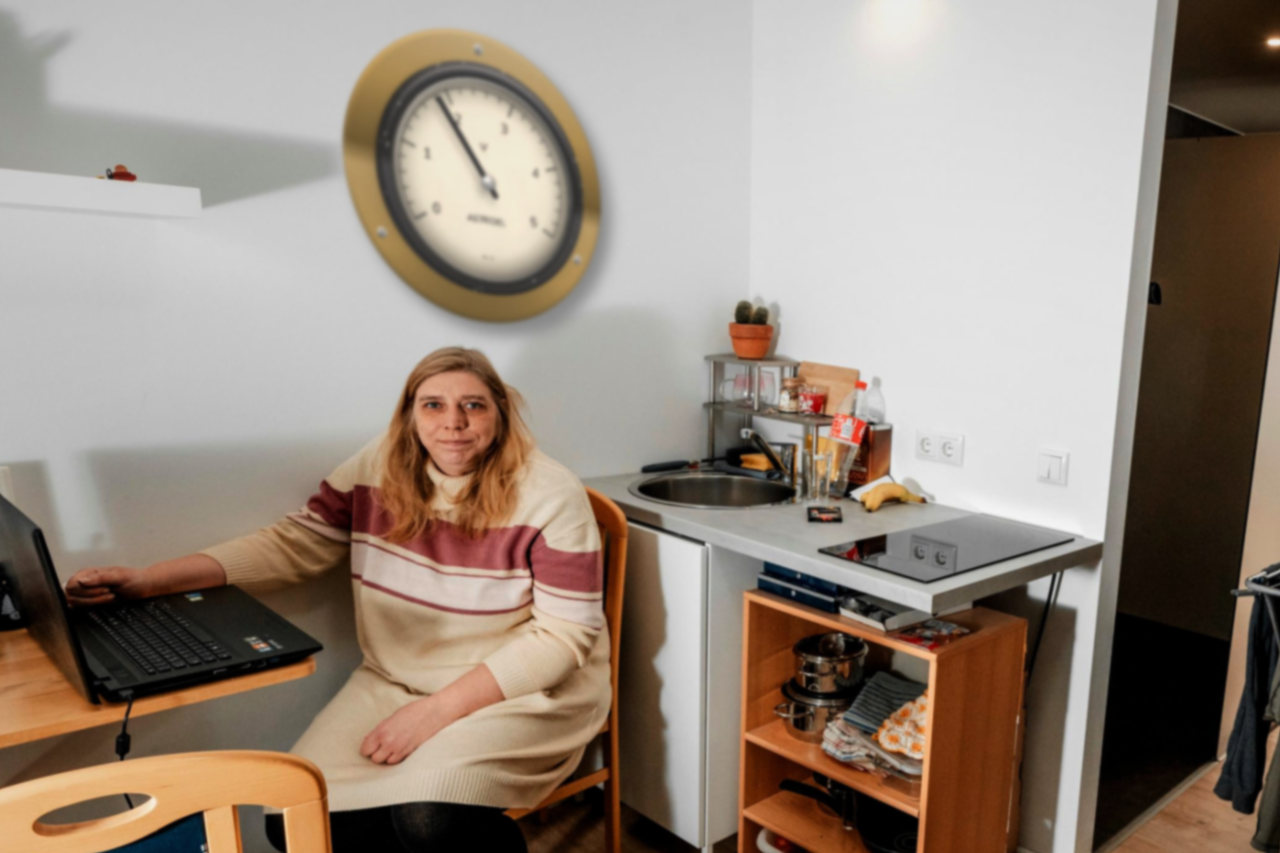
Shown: value=1.8 unit=V
